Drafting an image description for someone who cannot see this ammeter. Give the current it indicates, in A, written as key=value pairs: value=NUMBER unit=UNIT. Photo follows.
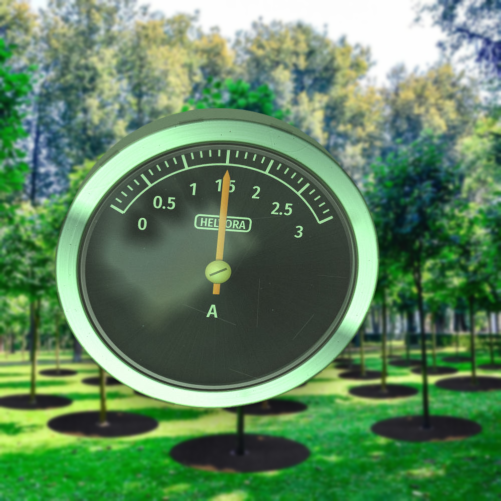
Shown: value=1.5 unit=A
